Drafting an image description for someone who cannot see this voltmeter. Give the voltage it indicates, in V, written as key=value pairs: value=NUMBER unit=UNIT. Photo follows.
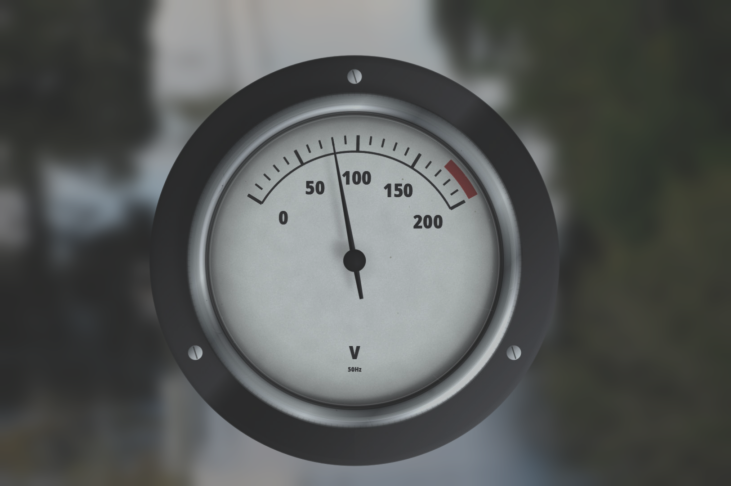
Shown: value=80 unit=V
